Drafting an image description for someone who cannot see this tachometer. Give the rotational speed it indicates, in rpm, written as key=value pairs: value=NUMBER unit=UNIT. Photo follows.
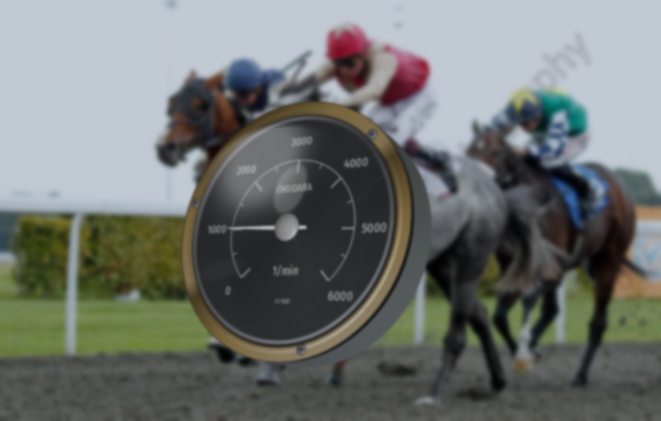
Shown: value=1000 unit=rpm
